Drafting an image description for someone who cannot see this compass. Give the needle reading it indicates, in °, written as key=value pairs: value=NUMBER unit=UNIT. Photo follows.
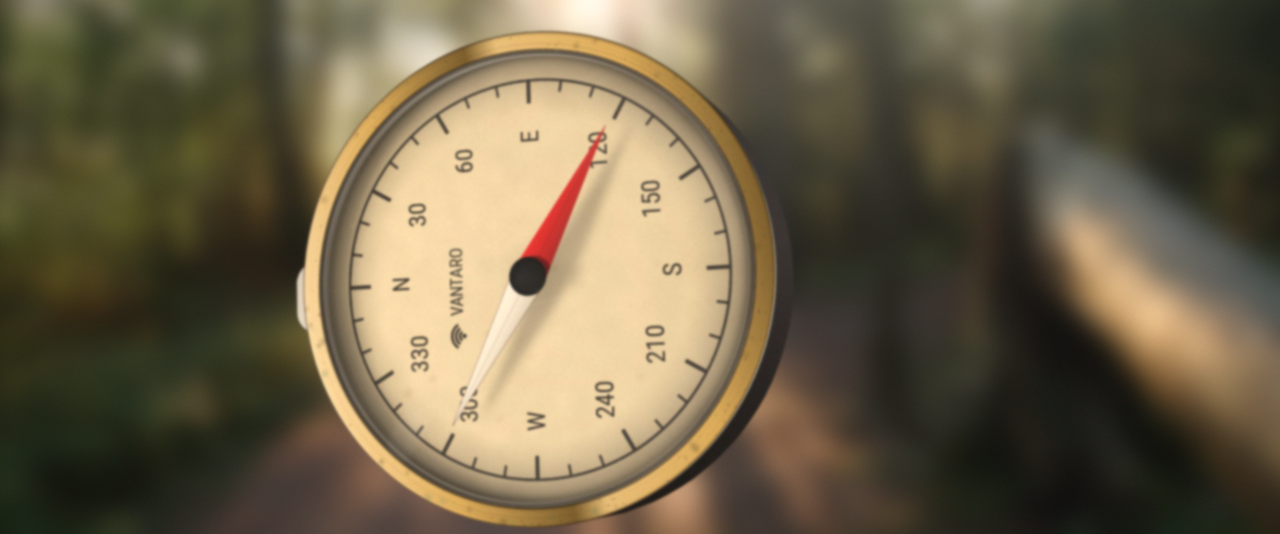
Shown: value=120 unit=°
